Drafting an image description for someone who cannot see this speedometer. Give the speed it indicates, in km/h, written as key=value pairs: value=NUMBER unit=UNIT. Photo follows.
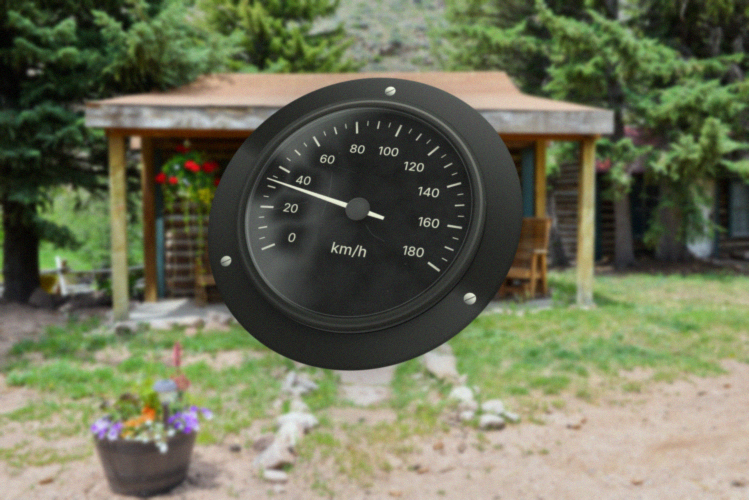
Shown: value=32.5 unit=km/h
